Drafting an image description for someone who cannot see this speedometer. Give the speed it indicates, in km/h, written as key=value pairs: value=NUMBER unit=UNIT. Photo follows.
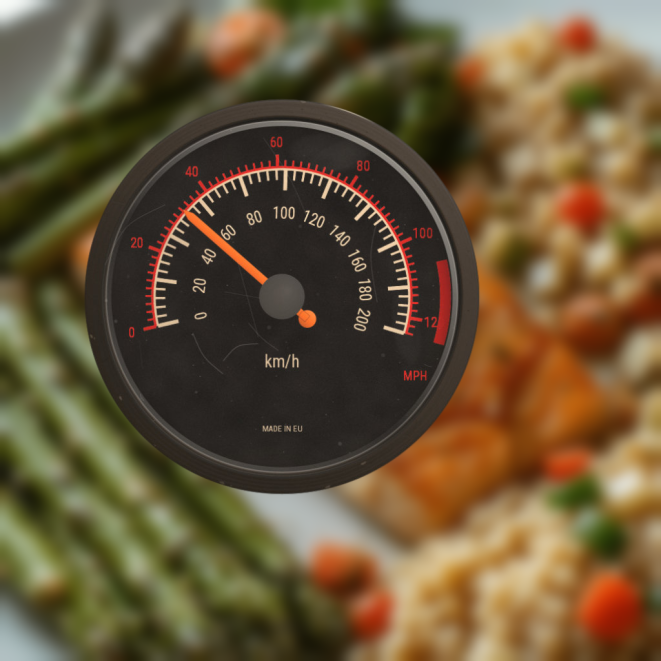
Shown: value=52 unit=km/h
